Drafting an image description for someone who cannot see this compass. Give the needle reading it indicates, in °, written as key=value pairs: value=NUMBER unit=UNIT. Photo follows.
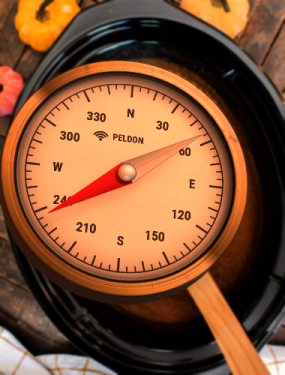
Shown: value=235 unit=°
